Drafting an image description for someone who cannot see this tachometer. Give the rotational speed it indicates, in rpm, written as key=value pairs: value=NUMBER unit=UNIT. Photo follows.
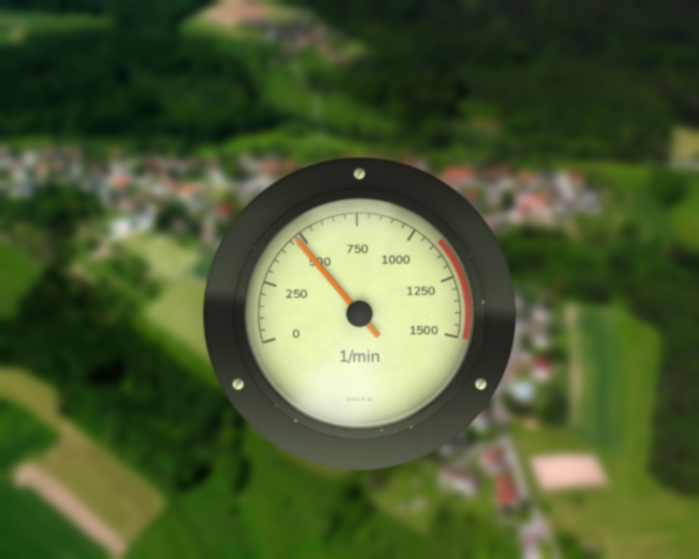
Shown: value=475 unit=rpm
